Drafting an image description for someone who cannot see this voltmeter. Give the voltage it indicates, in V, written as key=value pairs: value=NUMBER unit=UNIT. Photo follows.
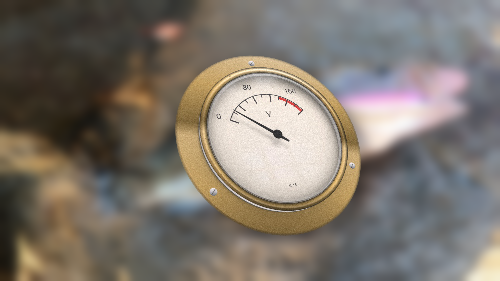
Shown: value=20 unit=V
